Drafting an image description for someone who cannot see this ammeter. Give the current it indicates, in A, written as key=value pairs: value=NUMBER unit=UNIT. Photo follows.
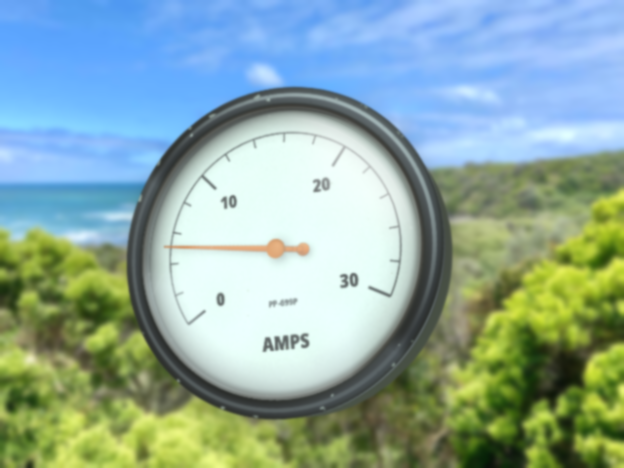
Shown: value=5 unit=A
